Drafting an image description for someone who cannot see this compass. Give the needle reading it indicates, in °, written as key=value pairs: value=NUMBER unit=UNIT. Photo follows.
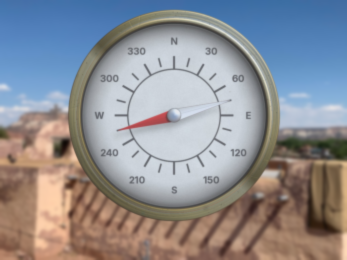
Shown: value=255 unit=°
